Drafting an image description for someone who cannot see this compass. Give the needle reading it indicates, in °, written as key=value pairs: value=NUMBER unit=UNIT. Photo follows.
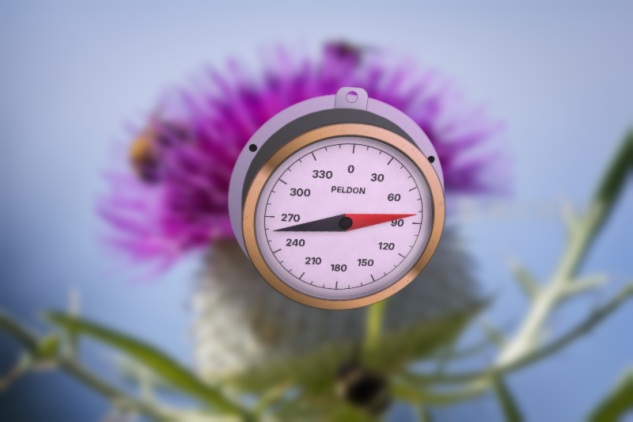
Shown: value=80 unit=°
